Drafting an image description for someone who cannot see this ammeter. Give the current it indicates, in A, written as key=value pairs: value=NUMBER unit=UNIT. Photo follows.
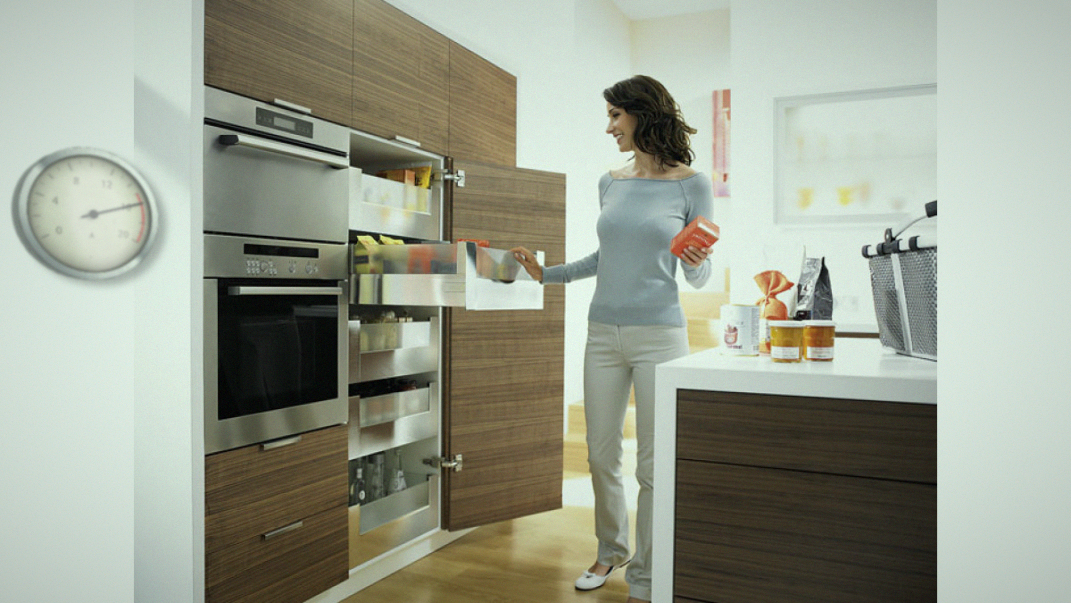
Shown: value=16 unit=A
